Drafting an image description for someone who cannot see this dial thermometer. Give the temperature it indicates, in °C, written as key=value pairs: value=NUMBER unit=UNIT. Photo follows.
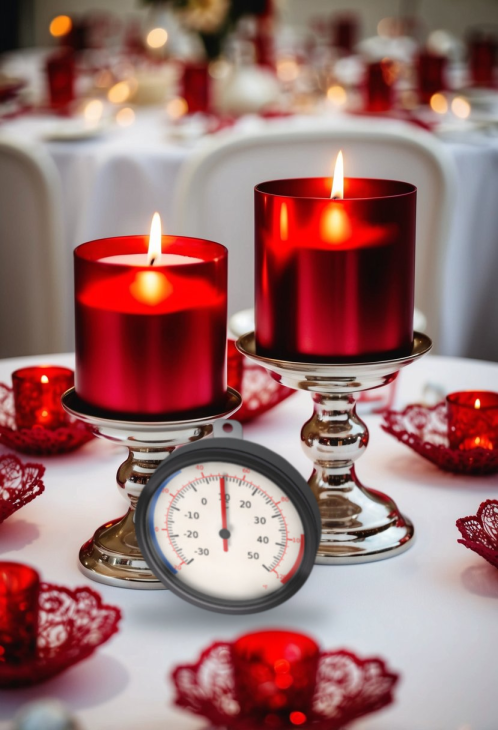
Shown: value=10 unit=°C
